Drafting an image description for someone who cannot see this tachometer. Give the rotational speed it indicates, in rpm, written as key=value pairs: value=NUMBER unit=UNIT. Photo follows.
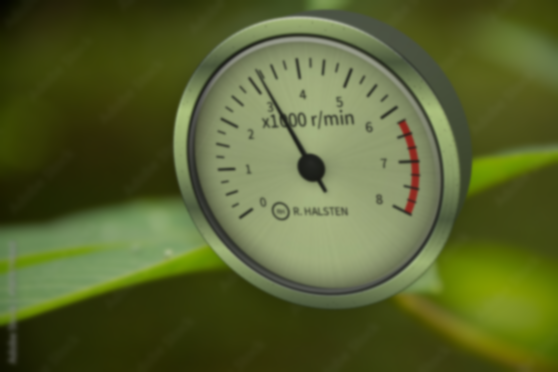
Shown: value=3250 unit=rpm
